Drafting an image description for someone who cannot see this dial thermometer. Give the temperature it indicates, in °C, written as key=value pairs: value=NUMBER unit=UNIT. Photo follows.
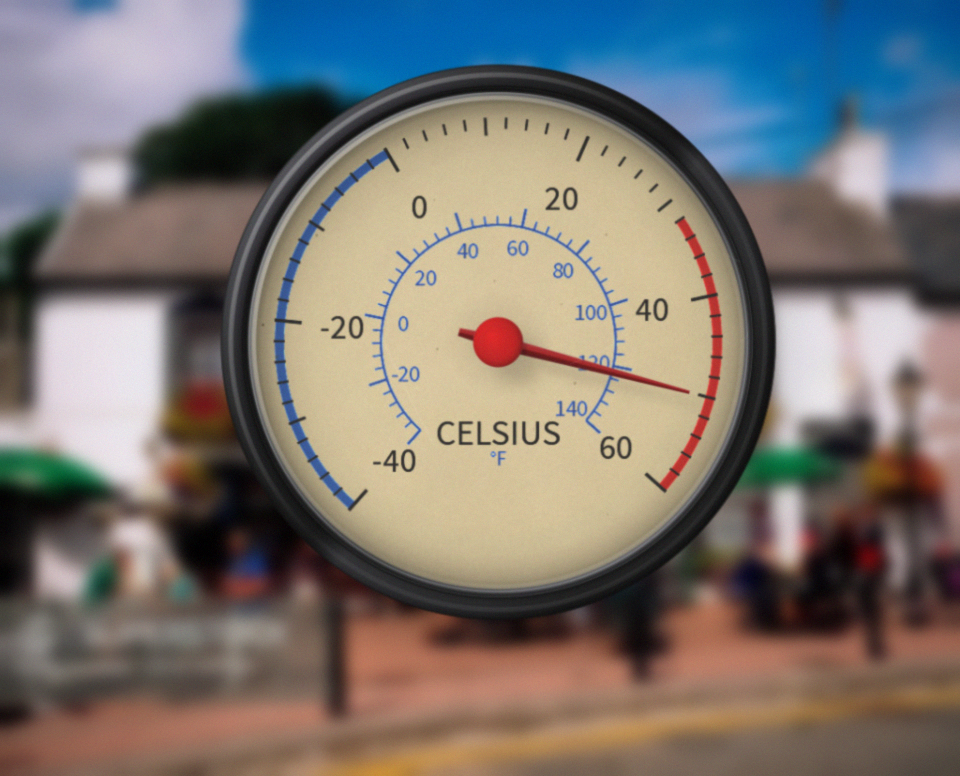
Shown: value=50 unit=°C
